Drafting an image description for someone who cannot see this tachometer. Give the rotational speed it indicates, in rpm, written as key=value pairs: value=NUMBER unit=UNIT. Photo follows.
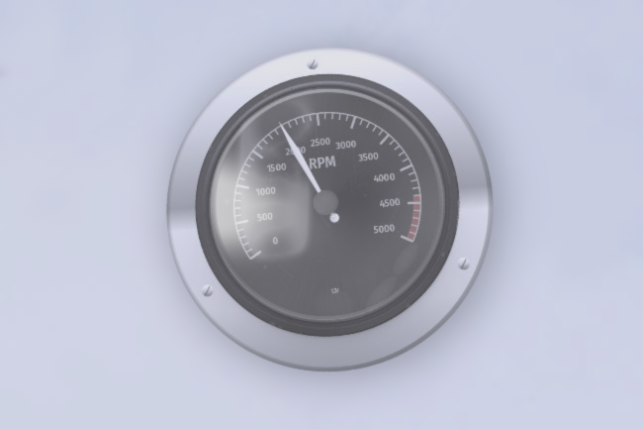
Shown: value=2000 unit=rpm
